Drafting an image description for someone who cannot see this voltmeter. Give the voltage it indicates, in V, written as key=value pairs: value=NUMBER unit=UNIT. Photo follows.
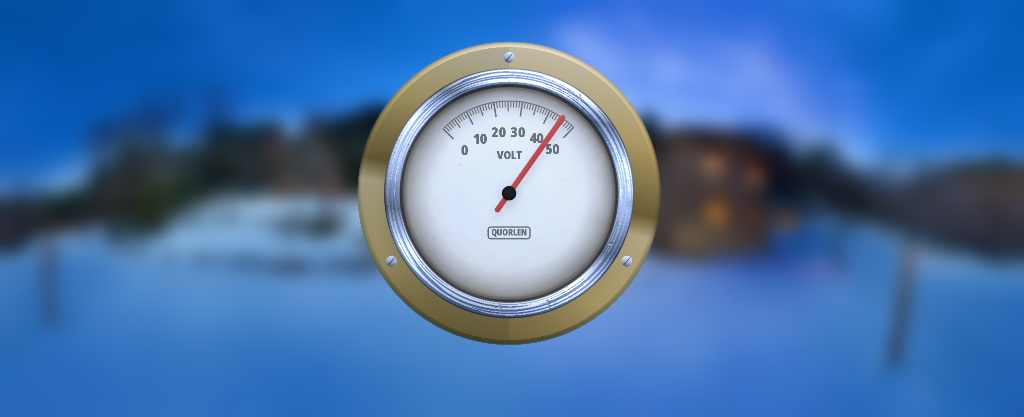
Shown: value=45 unit=V
